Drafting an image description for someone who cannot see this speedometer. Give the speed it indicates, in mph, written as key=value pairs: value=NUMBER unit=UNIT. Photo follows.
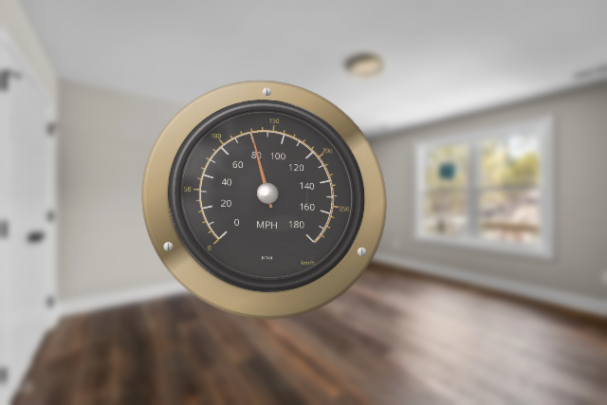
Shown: value=80 unit=mph
